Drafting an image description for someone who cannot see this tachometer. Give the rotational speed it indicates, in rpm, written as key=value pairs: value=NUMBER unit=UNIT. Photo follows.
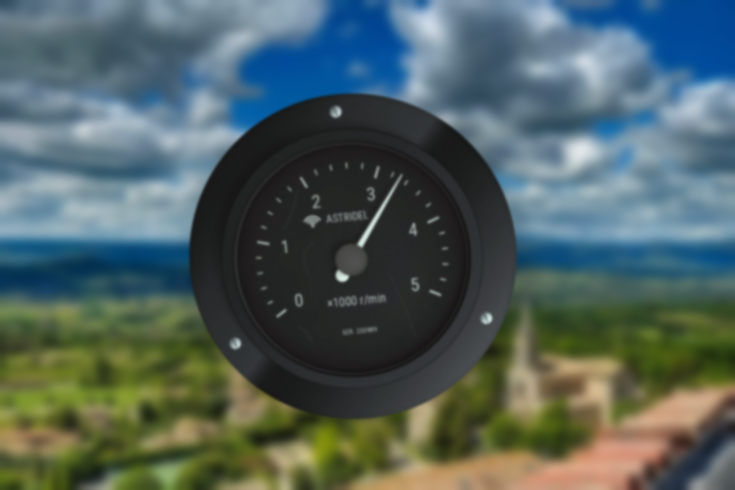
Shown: value=3300 unit=rpm
